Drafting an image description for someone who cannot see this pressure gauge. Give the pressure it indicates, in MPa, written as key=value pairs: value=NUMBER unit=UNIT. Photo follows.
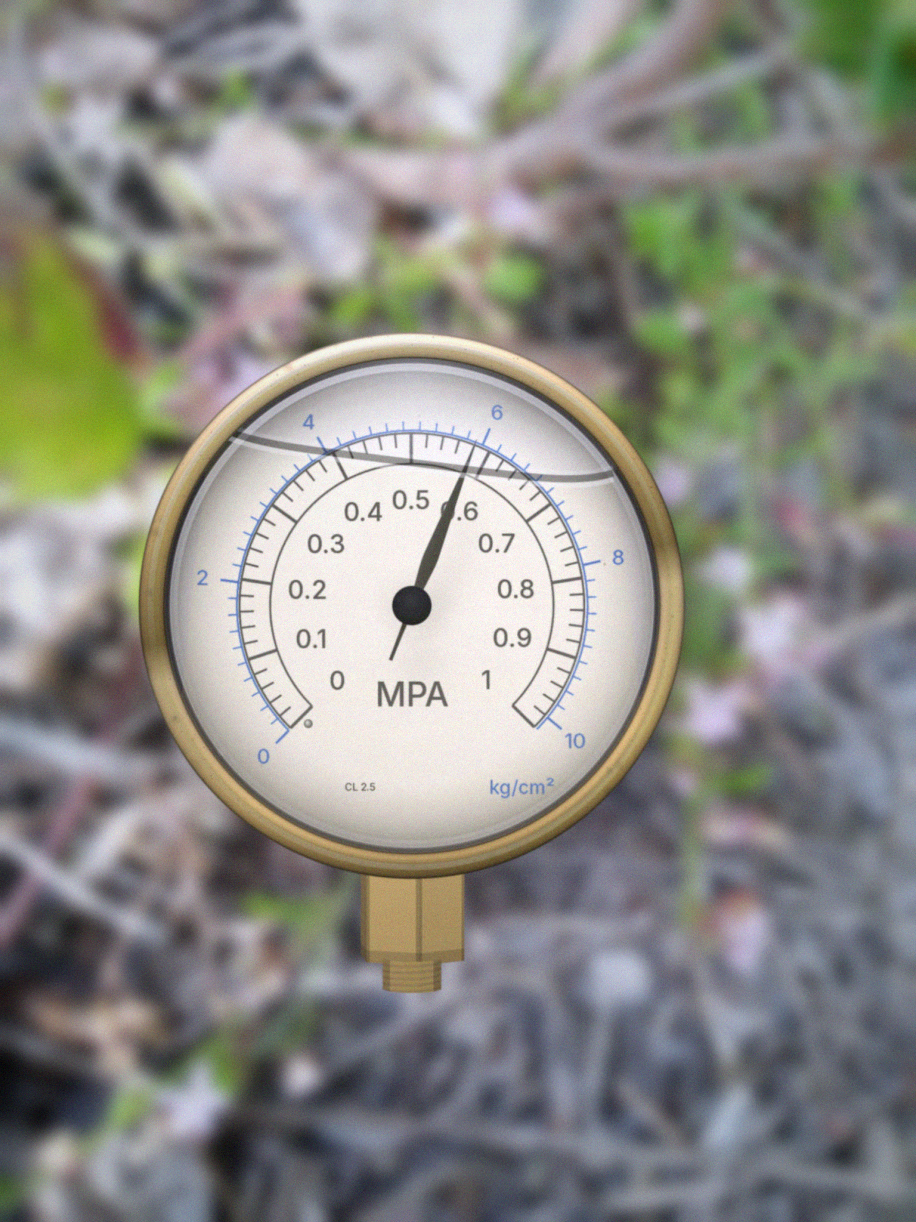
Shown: value=0.58 unit=MPa
